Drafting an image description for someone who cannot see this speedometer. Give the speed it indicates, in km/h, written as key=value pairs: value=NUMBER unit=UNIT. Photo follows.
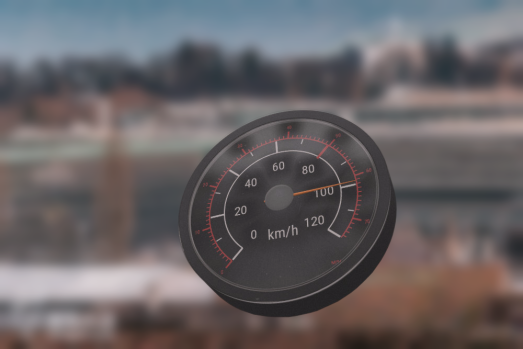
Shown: value=100 unit=km/h
